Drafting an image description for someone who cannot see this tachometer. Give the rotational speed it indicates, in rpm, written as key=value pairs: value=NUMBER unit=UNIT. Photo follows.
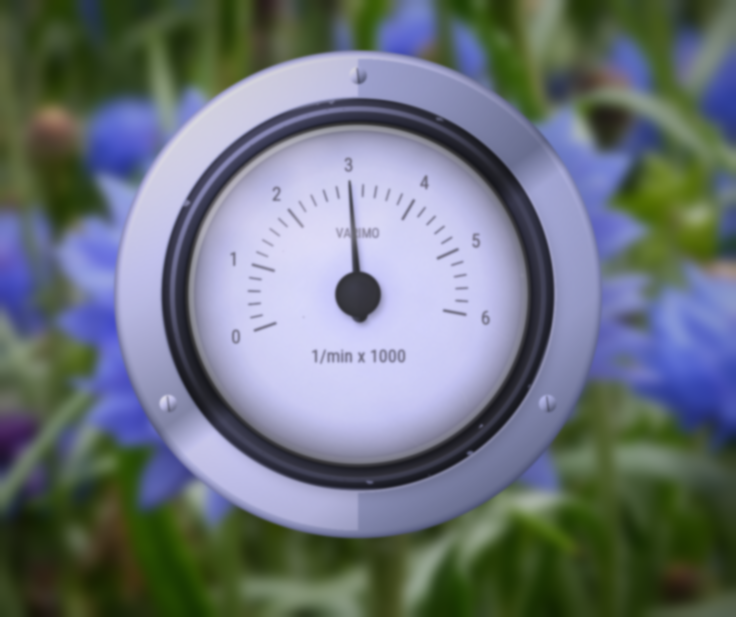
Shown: value=3000 unit=rpm
